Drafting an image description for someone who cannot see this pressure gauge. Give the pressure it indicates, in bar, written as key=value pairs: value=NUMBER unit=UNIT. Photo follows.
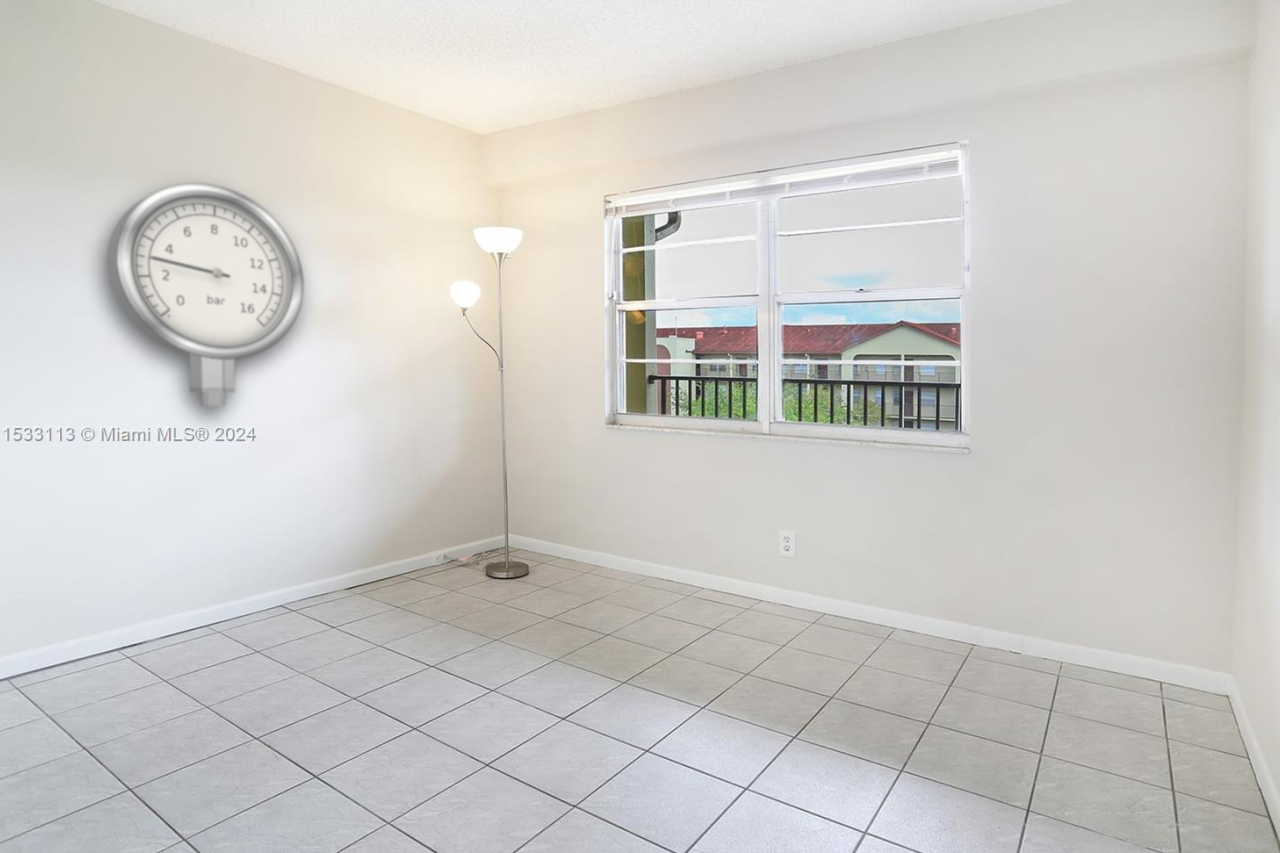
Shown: value=3 unit=bar
